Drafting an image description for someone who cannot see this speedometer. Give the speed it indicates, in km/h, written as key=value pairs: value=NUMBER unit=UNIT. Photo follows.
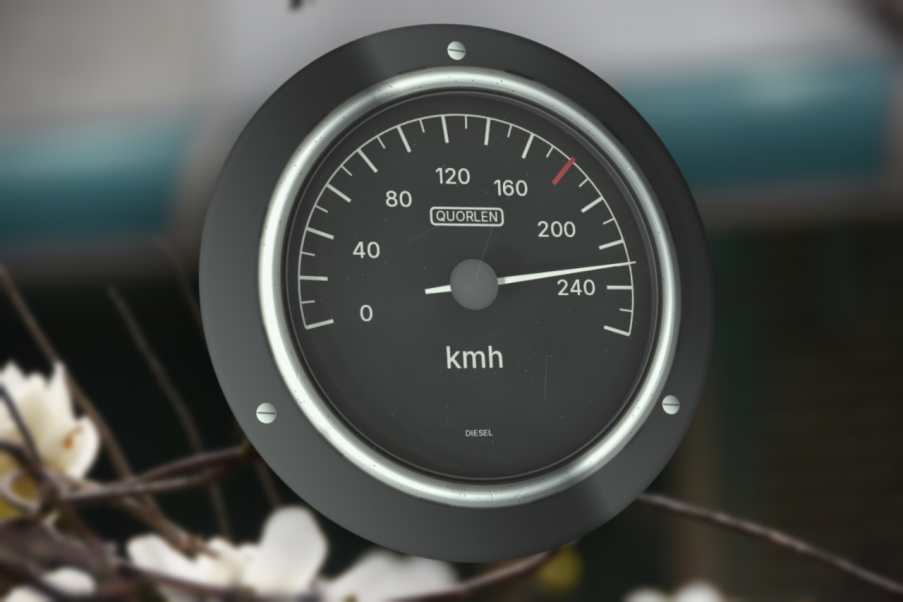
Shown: value=230 unit=km/h
